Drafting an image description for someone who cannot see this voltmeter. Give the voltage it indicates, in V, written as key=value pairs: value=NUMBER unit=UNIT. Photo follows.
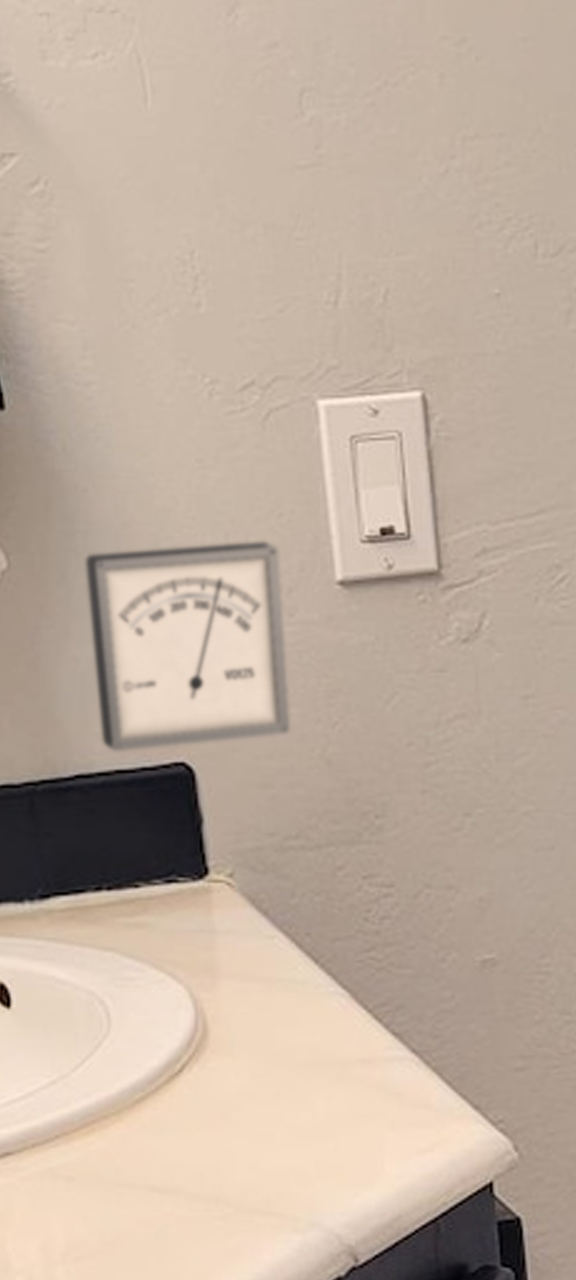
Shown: value=350 unit=V
